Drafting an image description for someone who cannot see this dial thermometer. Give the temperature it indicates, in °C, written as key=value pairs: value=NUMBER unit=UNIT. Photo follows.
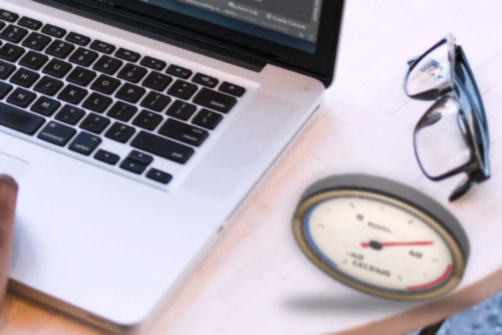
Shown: value=30 unit=°C
